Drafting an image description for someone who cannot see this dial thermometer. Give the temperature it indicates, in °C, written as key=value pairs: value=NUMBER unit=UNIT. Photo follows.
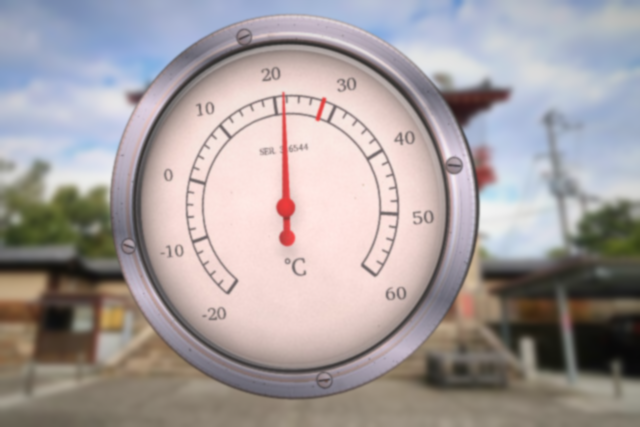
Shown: value=22 unit=°C
